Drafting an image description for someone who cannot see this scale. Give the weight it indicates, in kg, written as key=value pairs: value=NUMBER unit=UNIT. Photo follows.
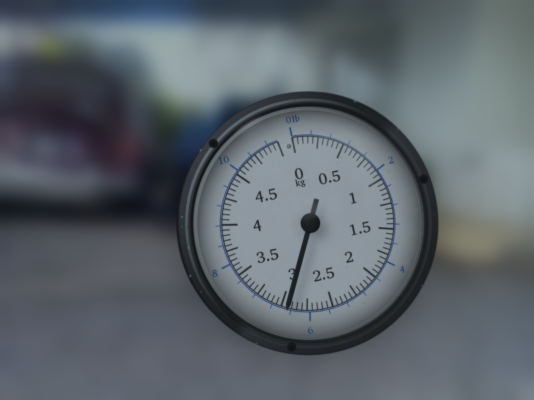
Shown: value=2.95 unit=kg
